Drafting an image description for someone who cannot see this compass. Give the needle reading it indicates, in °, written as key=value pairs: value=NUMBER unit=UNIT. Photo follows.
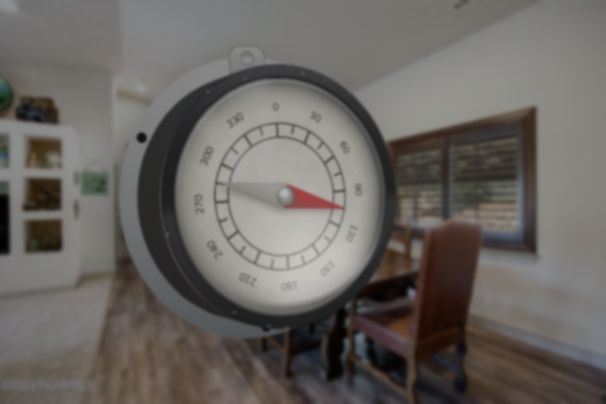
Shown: value=105 unit=°
